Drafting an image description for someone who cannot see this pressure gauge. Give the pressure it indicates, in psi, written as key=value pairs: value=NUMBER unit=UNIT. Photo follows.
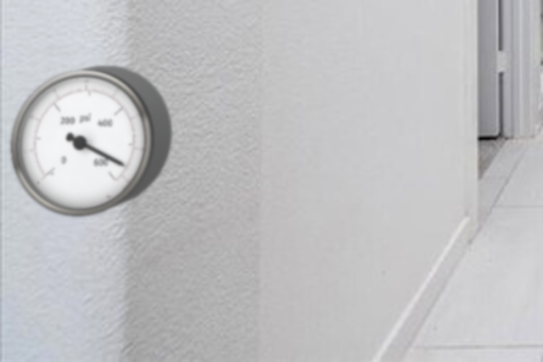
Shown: value=550 unit=psi
